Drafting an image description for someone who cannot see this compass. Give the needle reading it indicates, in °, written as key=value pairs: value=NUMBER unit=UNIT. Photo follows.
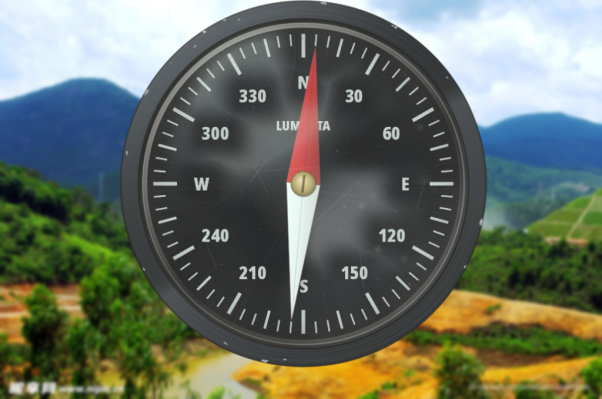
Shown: value=5 unit=°
